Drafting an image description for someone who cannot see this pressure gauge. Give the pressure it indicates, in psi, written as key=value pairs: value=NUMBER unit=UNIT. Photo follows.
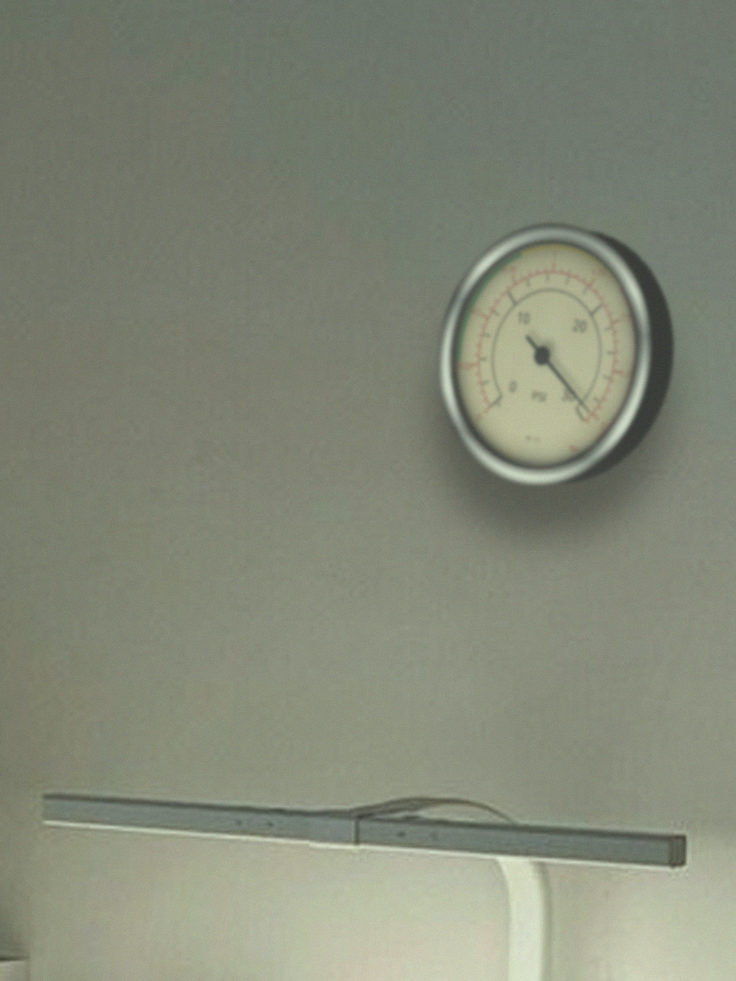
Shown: value=29 unit=psi
